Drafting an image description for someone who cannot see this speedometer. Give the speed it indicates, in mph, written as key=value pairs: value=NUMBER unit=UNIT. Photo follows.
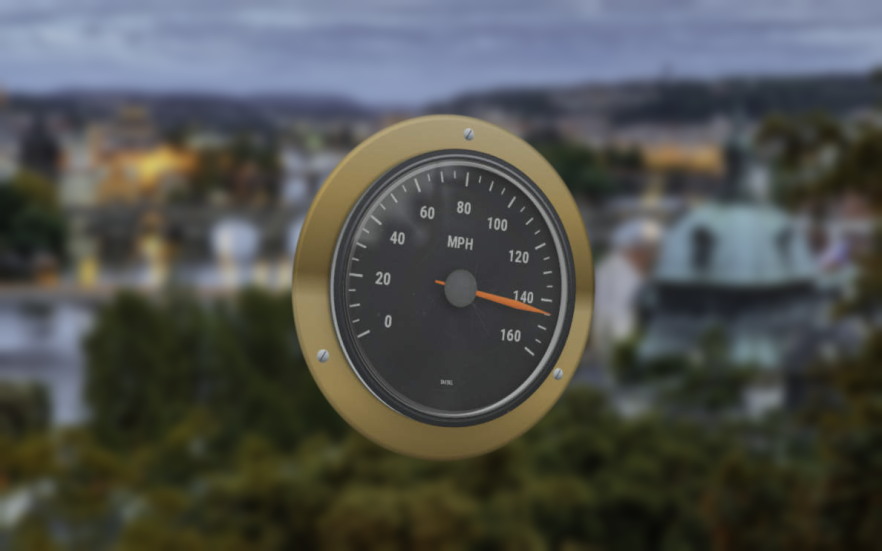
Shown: value=145 unit=mph
